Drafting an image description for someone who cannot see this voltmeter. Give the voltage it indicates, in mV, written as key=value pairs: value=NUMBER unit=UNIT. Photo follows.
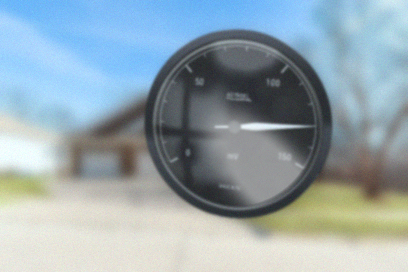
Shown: value=130 unit=mV
